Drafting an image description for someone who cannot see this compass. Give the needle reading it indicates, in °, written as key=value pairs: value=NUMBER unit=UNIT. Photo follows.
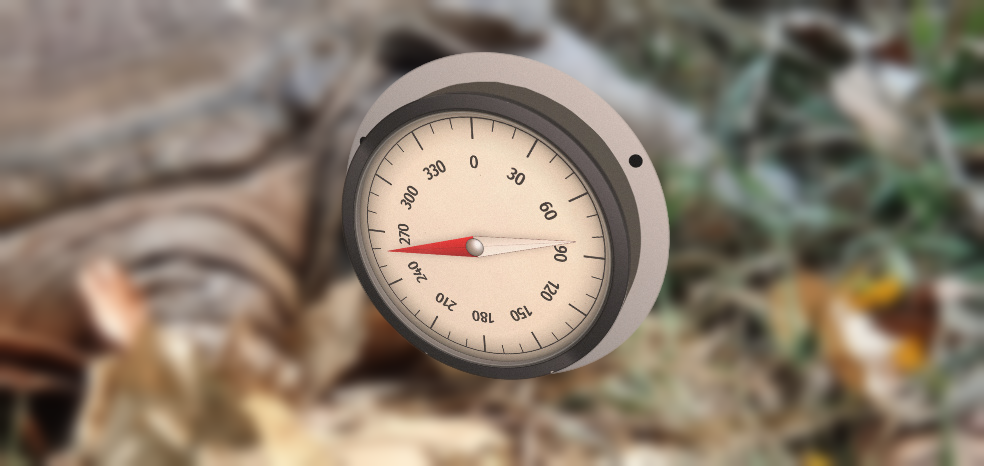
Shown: value=260 unit=°
